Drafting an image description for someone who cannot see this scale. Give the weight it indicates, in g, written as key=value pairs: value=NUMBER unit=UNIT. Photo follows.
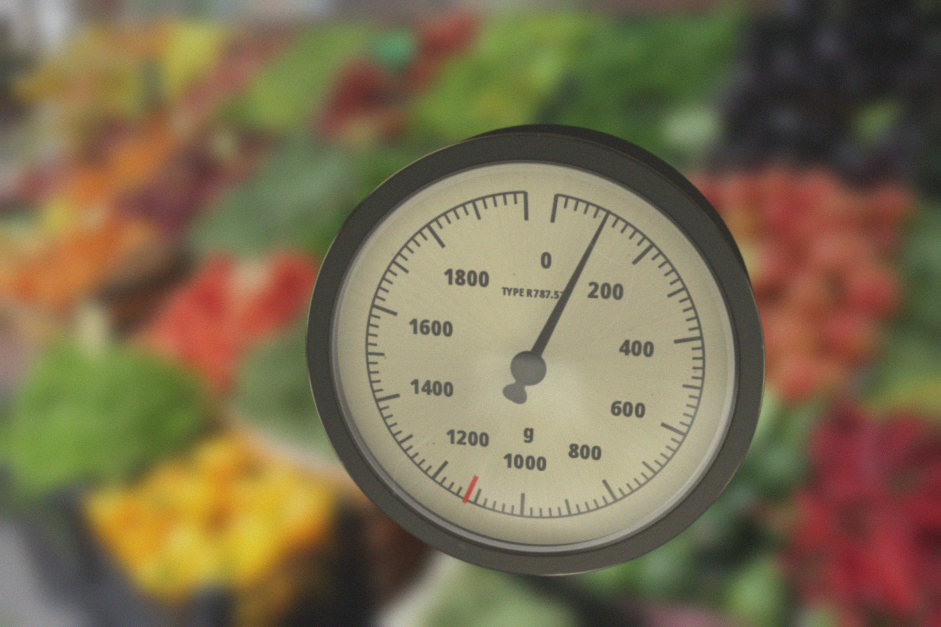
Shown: value=100 unit=g
